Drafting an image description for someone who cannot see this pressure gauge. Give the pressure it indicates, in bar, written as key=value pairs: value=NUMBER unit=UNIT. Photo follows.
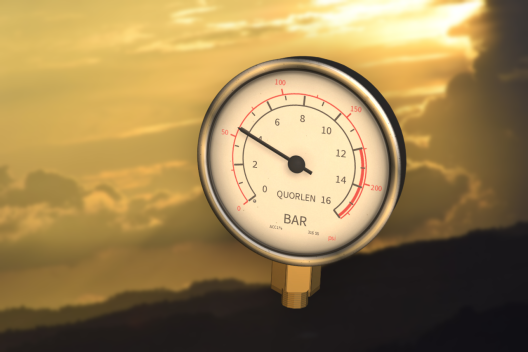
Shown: value=4 unit=bar
